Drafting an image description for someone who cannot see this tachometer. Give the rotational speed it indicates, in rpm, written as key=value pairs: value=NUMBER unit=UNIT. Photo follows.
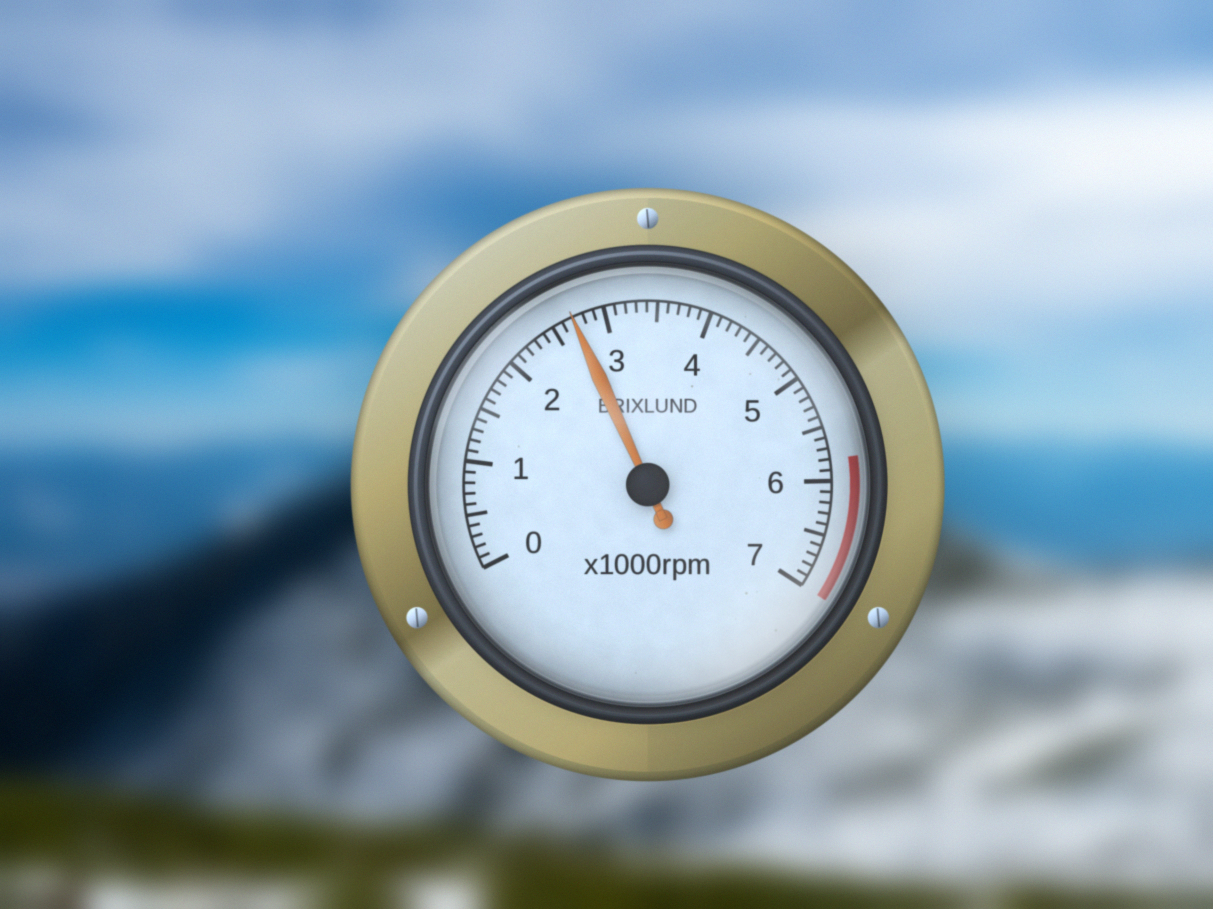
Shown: value=2700 unit=rpm
